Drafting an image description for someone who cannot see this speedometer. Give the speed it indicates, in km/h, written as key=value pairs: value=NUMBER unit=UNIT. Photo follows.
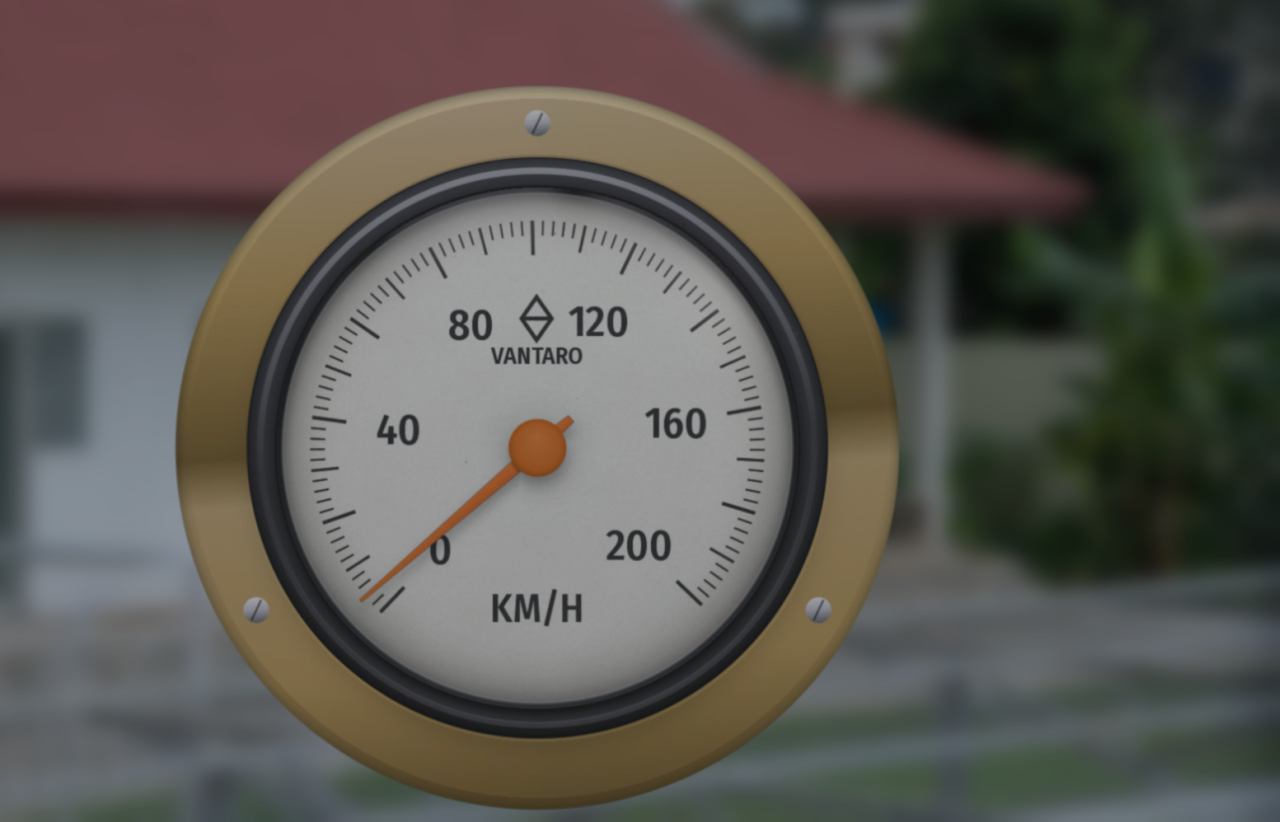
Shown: value=4 unit=km/h
